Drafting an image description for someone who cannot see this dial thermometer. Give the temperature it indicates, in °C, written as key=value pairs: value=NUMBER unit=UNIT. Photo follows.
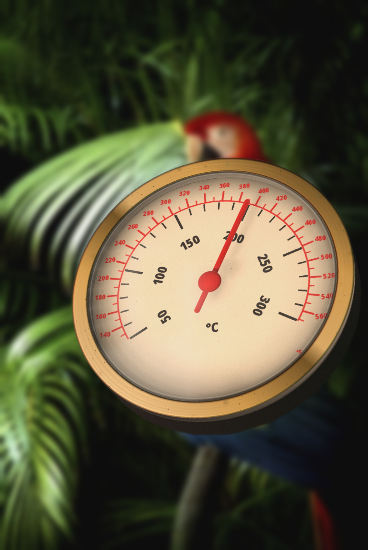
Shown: value=200 unit=°C
